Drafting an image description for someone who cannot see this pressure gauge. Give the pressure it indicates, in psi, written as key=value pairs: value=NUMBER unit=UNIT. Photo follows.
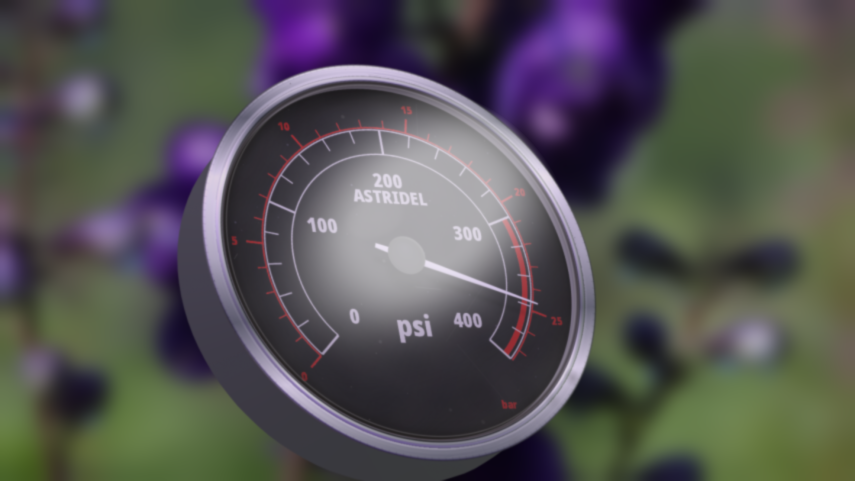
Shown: value=360 unit=psi
